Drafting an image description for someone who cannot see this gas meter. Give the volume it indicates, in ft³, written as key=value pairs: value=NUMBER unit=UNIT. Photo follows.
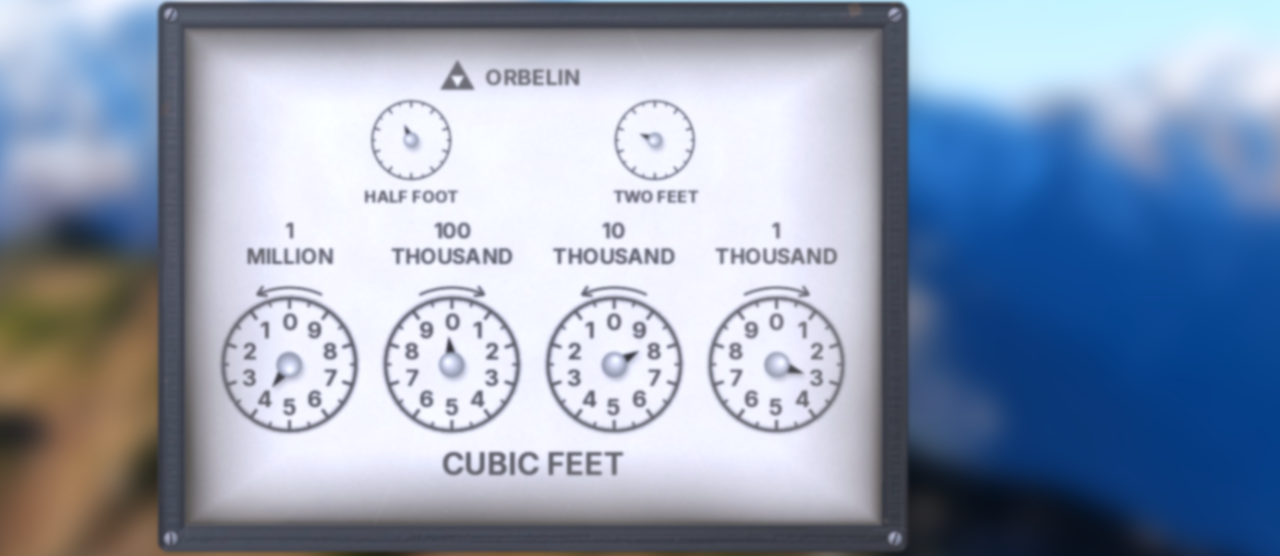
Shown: value=398300 unit=ft³
